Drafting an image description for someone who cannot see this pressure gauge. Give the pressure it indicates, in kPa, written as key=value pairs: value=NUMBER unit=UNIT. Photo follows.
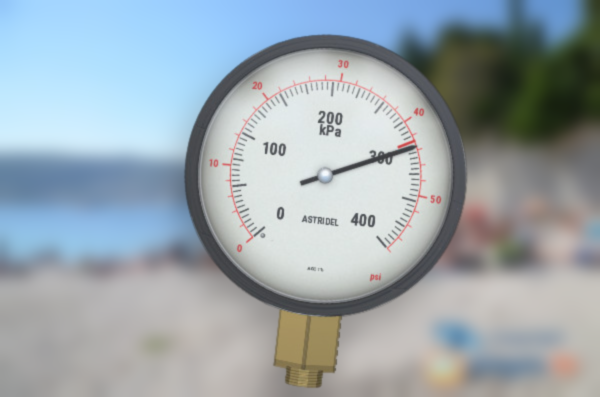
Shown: value=300 unit=kPa
